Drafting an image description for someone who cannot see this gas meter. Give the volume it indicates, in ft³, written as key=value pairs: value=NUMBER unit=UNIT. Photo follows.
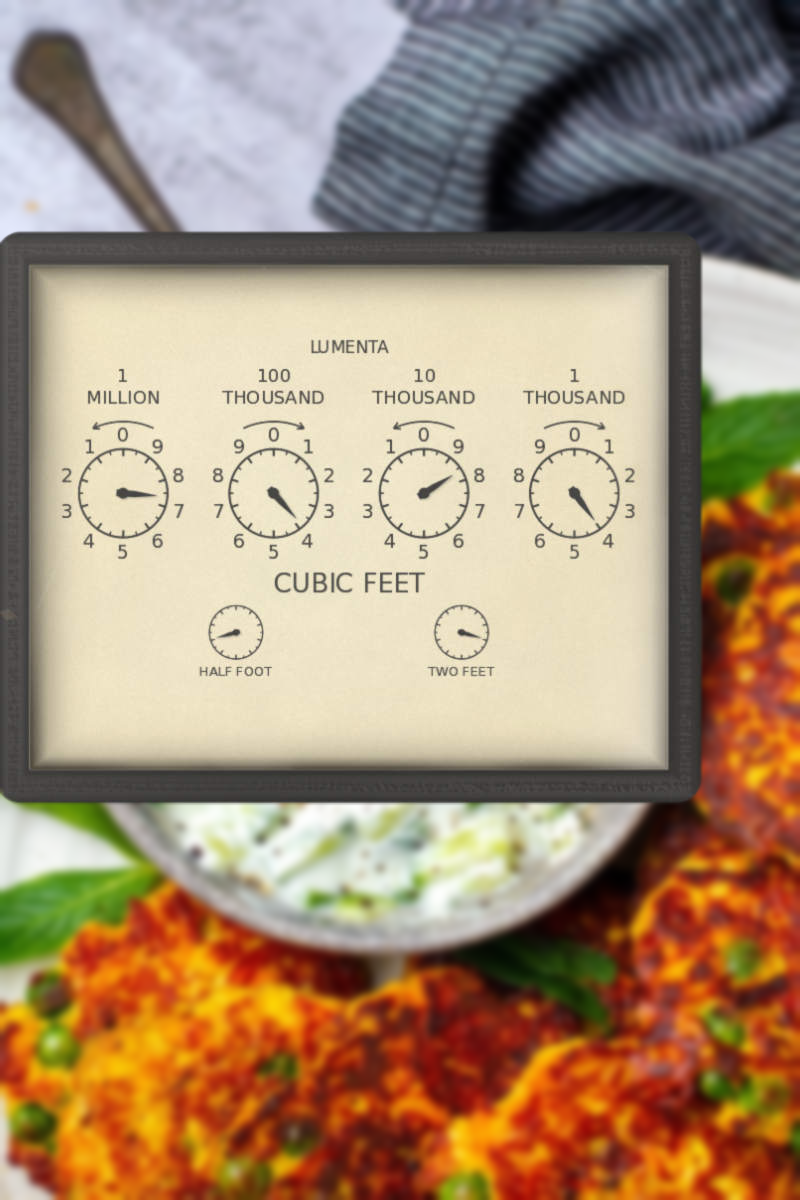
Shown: value=738400 unit=ft³
